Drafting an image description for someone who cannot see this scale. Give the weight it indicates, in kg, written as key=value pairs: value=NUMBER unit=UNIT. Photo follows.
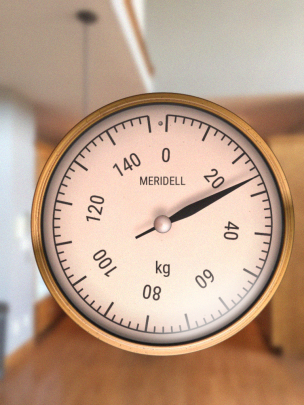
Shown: value=26 unit=kg
